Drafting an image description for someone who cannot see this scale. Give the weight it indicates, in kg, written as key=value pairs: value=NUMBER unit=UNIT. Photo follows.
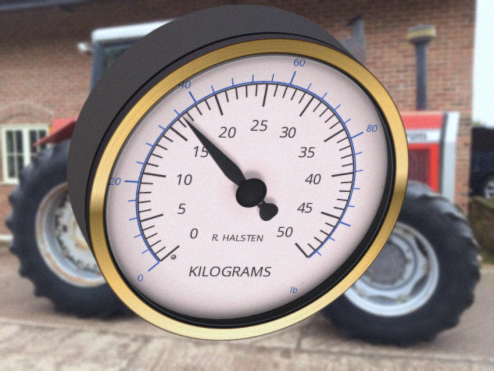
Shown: value=16.5 unit=kg
